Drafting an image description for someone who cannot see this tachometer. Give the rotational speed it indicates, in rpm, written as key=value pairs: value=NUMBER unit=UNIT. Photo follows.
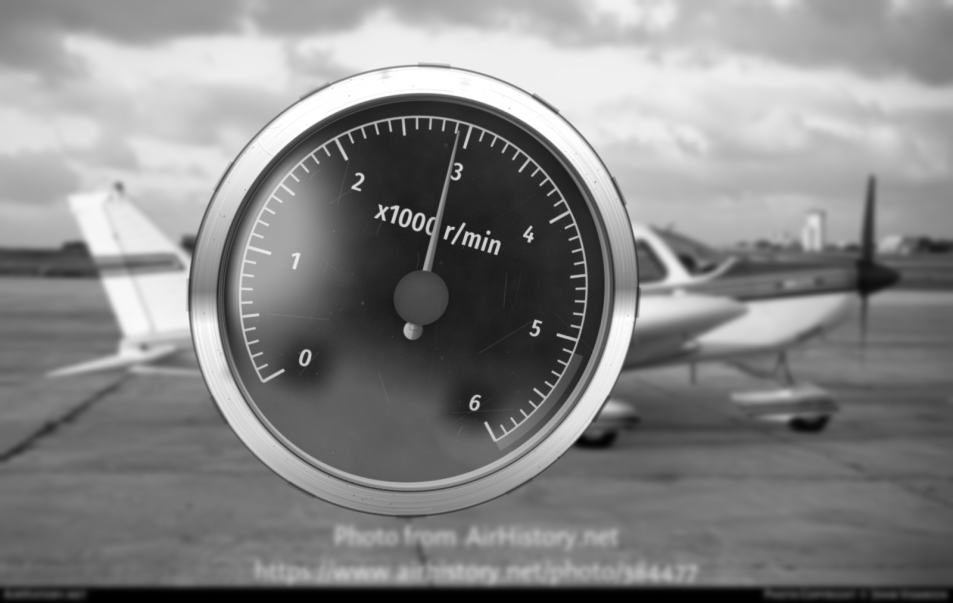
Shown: value=2900 unit=rpm
